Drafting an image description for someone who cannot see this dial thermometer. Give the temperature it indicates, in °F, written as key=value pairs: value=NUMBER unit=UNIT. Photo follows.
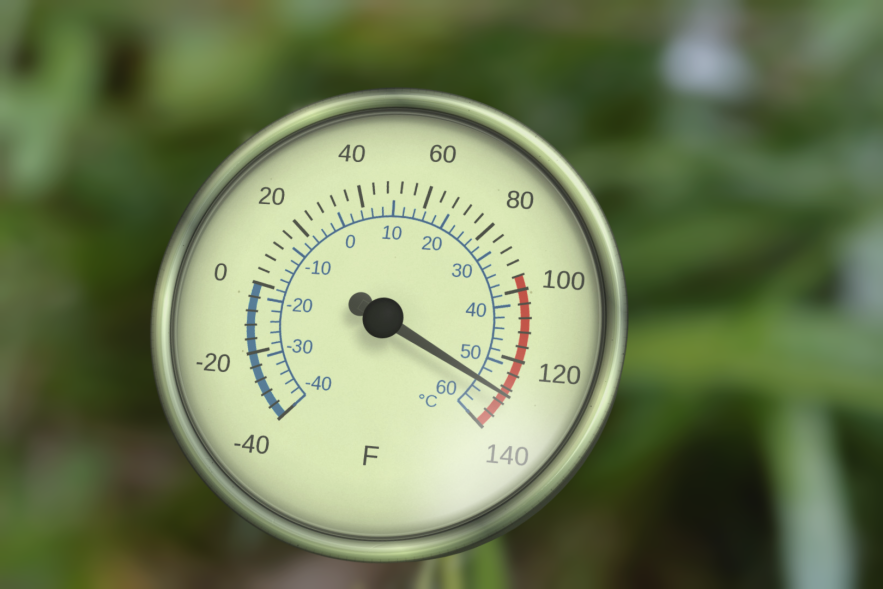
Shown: value=130 unit=°F
